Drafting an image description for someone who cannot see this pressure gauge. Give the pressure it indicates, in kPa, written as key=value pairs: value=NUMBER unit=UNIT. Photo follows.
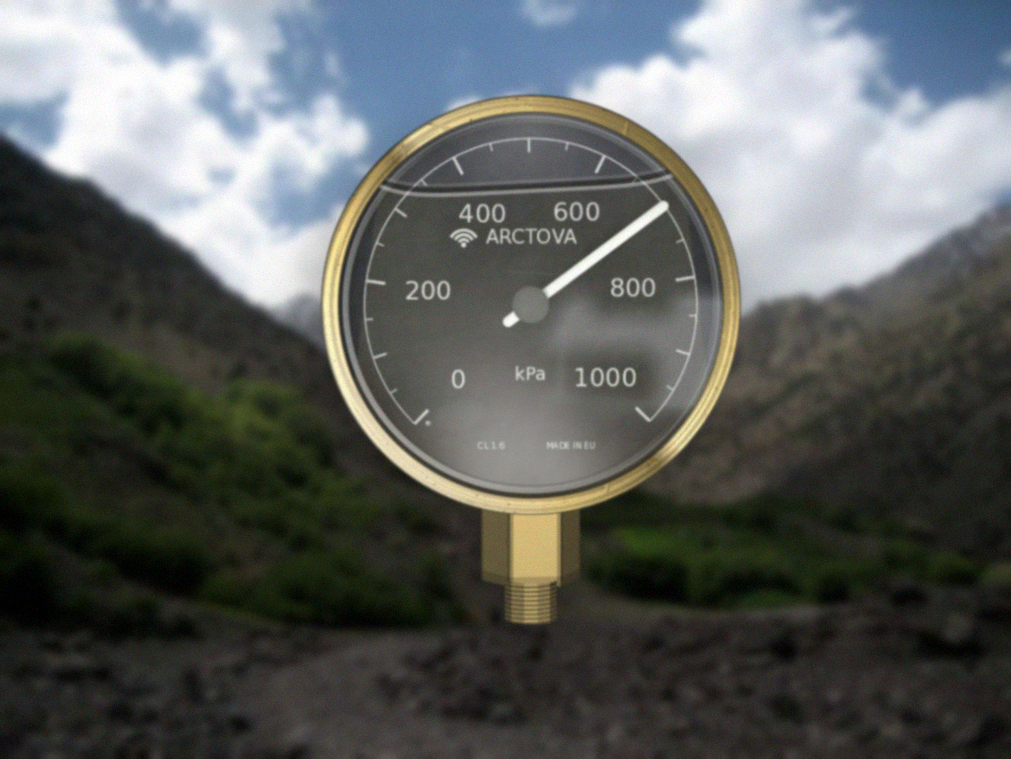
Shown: value=700 unit=kPa
